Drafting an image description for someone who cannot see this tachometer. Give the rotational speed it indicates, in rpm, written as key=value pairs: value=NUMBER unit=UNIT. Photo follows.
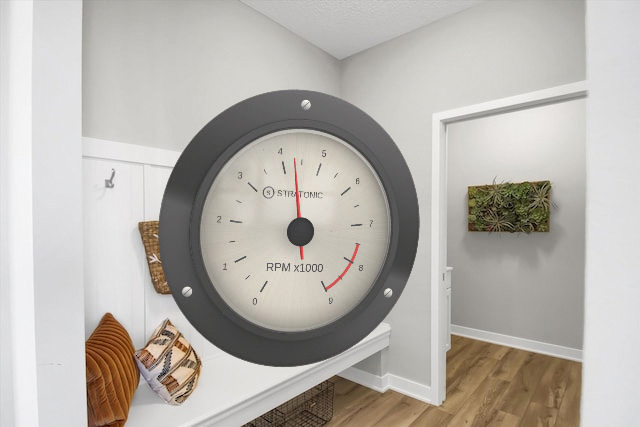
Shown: value=4250 unit=rpm
